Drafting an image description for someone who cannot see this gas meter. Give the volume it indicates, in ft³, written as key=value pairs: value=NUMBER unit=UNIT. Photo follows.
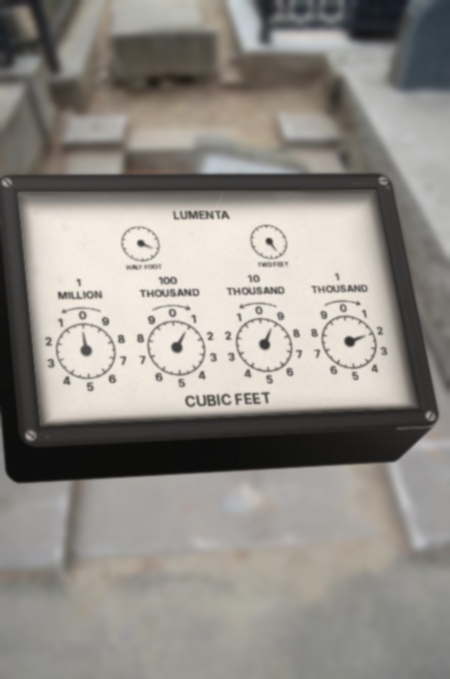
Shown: value=9200 unit=ft³
